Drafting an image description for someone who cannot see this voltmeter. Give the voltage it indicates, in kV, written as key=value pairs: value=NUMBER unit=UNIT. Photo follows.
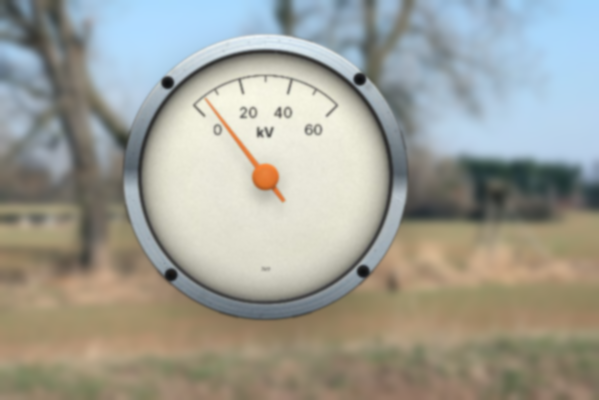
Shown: value=5 unit=kV
